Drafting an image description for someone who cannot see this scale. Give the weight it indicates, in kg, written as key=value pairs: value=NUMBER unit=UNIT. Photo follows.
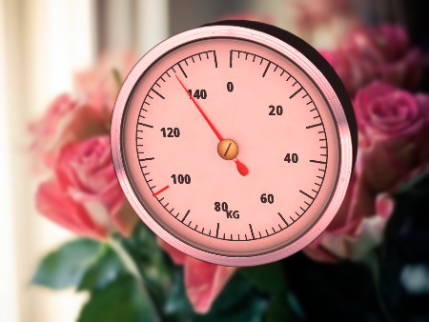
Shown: value=138 unit=kg
